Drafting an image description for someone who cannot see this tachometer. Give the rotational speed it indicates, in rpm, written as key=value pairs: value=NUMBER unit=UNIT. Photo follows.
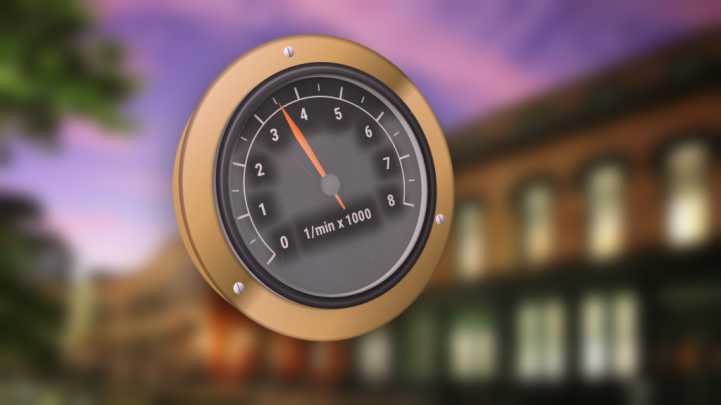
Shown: value=3500 unit=rpm
